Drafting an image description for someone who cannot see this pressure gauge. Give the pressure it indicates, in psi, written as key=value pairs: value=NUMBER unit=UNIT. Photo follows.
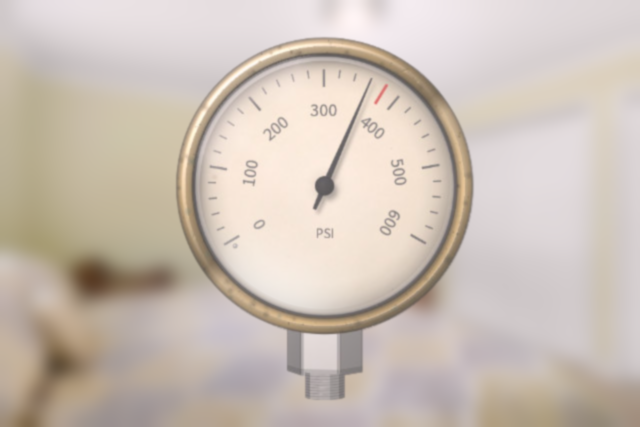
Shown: value=360 unit=psi
